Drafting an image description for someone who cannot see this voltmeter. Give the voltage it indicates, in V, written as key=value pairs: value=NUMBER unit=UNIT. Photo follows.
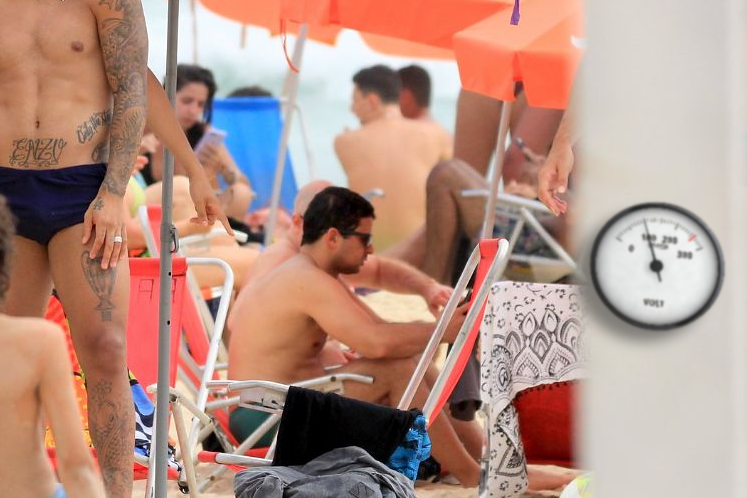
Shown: value=100 unit=V
